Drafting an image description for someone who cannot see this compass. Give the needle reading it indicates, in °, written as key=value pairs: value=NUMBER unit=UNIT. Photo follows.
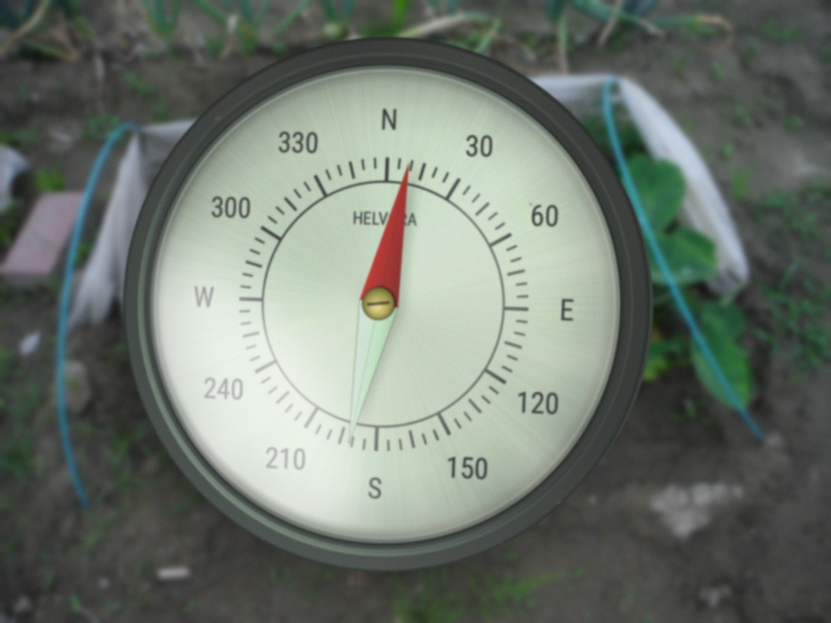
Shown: value=10 unit=°
